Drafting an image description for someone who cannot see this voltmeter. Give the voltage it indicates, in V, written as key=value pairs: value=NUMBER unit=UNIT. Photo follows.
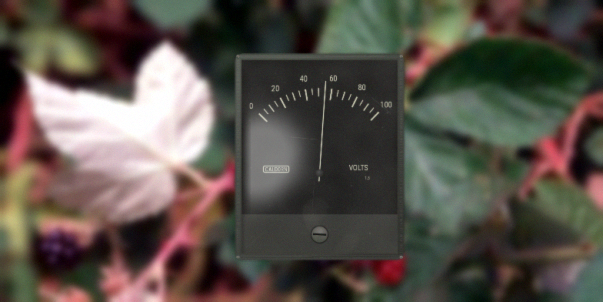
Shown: value=55 unit=V
